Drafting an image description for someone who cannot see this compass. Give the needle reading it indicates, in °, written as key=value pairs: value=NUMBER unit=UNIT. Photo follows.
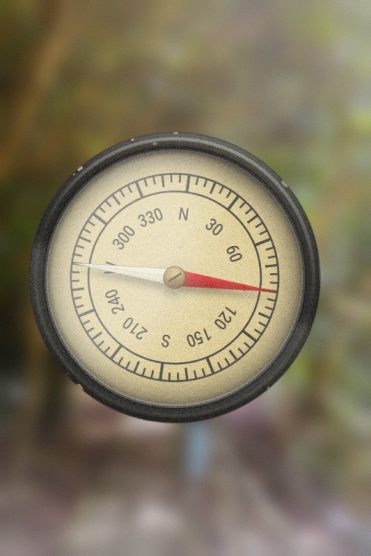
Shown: value=90 unit=°
